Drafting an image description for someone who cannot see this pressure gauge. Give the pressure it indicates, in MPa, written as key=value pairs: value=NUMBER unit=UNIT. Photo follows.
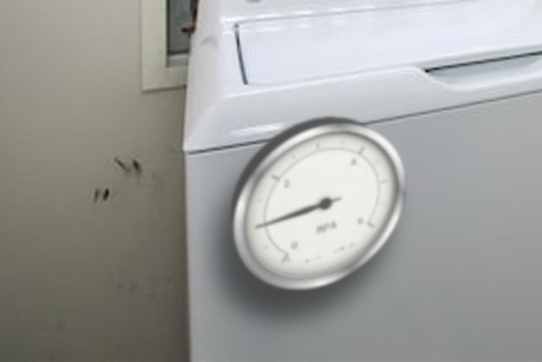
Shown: value=1 unit=MPa
